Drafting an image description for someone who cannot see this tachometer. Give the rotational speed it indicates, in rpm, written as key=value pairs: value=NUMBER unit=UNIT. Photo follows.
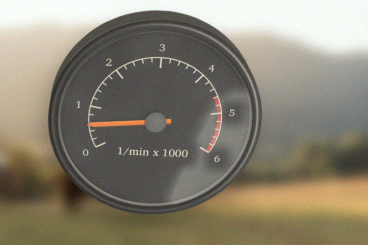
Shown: value=600 unit=rpm
